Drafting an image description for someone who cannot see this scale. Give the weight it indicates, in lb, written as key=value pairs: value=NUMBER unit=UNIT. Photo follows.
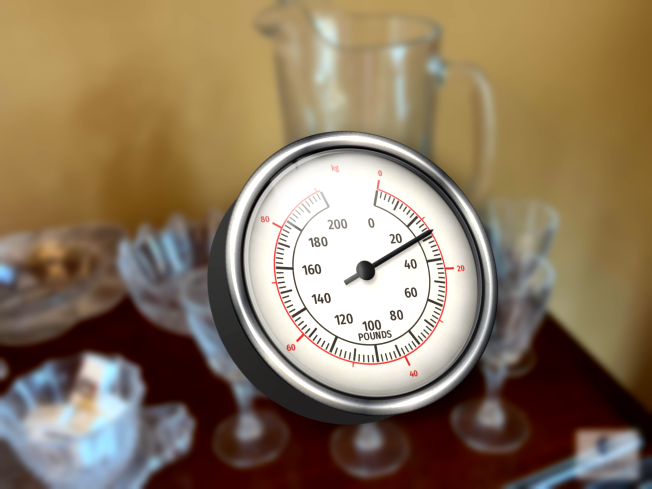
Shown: value=28 unit=lb
